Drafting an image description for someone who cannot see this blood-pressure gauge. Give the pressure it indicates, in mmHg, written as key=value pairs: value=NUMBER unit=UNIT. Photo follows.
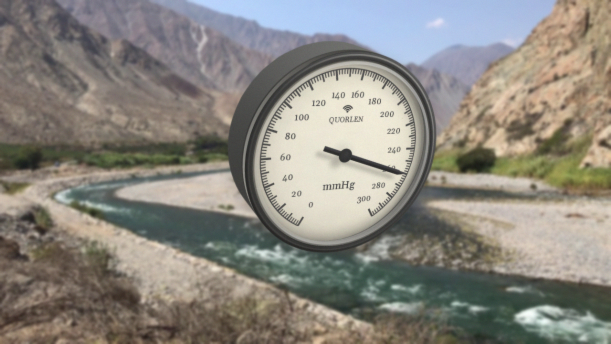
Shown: value=260 unit=mmHg
